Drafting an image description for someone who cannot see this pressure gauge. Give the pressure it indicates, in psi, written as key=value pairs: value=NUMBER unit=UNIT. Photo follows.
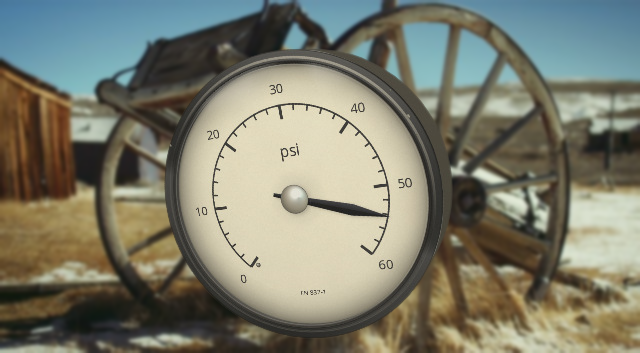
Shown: value=54 unit=psi
